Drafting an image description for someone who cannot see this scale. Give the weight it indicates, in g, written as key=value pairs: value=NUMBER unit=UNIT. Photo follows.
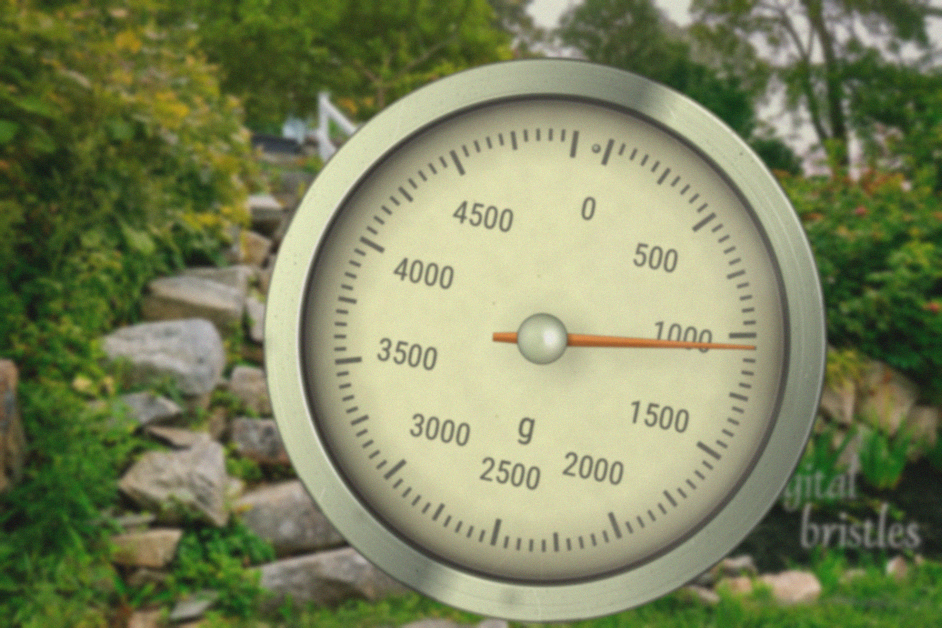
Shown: value=1050 unit=g
